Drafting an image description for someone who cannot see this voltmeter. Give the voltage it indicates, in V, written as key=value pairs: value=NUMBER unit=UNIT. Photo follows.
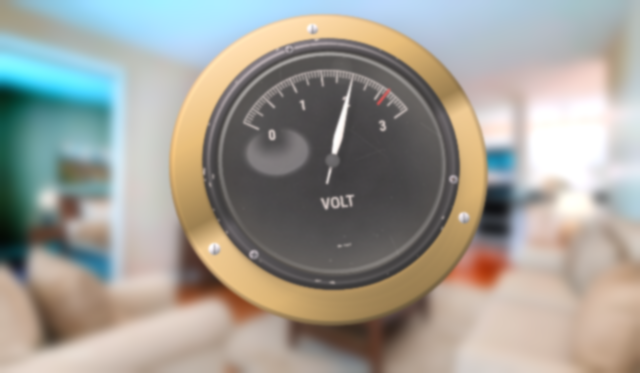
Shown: value=2 unit=V
